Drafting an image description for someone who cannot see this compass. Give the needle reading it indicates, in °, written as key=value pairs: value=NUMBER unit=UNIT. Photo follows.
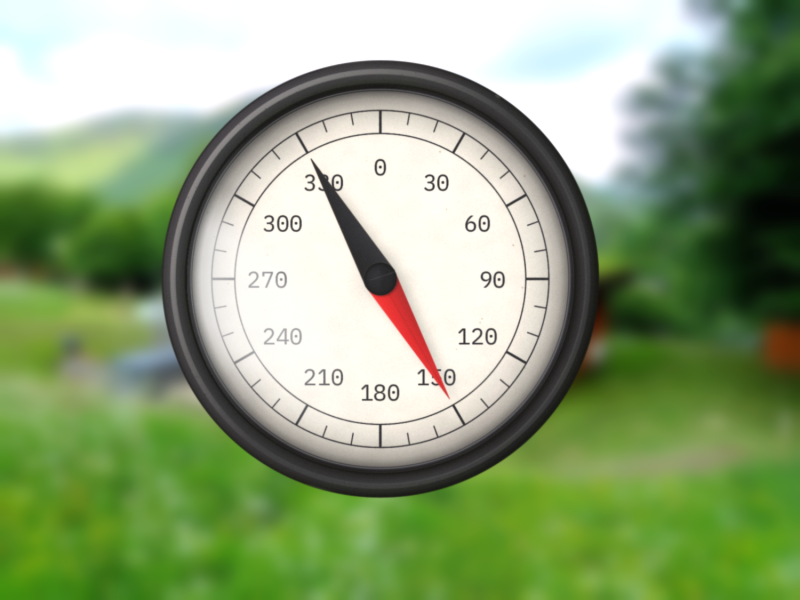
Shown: value=150 unit=°
